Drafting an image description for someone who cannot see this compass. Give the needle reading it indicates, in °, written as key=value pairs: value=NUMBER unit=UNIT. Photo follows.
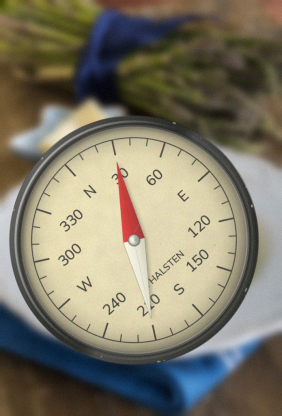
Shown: value=30 unit=°
